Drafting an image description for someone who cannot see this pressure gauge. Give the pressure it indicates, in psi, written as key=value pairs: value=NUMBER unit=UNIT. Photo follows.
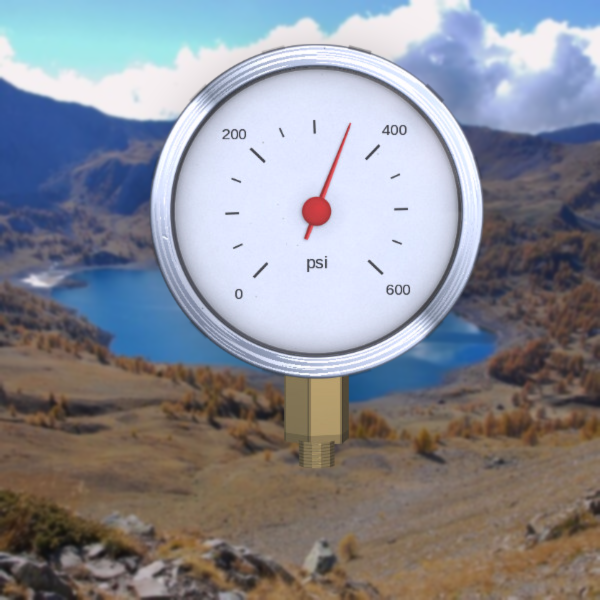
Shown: value=350 unit=psi
